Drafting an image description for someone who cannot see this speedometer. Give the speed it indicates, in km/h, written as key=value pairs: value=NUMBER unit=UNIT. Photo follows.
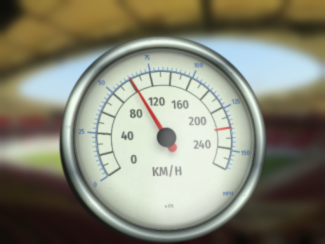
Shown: value=100 unit=km/h
